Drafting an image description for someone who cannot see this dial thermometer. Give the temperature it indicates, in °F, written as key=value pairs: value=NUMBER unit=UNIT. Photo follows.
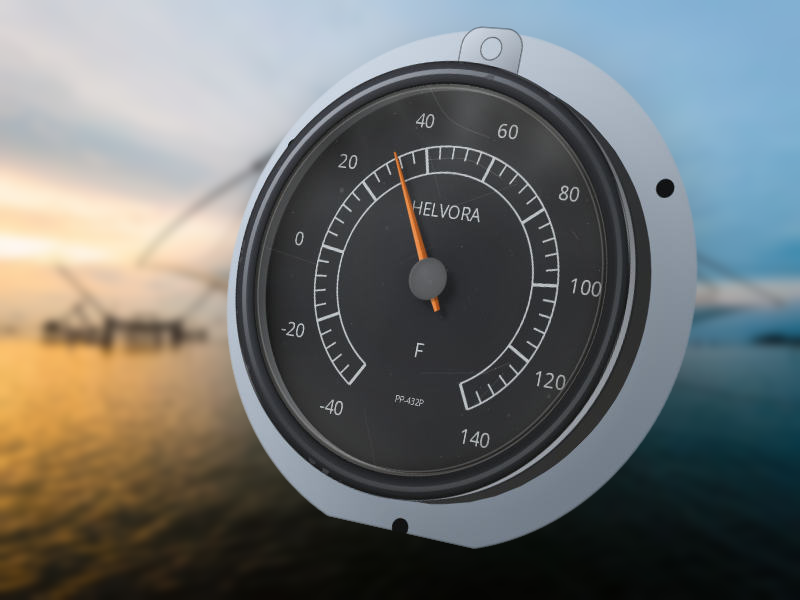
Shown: value=32 unit=°F
